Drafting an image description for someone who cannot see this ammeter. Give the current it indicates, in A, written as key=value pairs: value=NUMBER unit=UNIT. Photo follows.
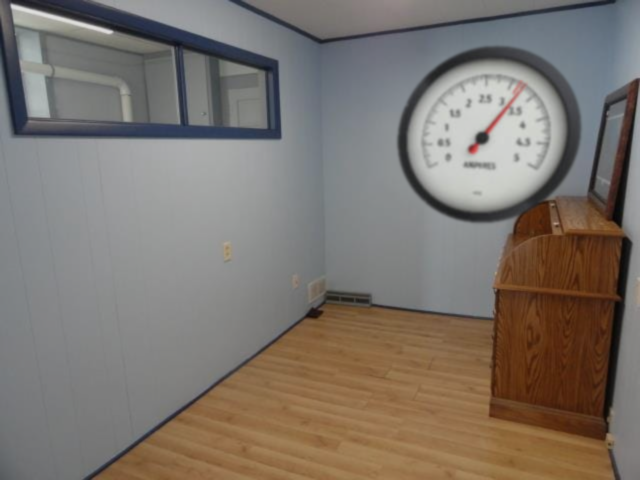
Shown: value=3.25 unit=A
